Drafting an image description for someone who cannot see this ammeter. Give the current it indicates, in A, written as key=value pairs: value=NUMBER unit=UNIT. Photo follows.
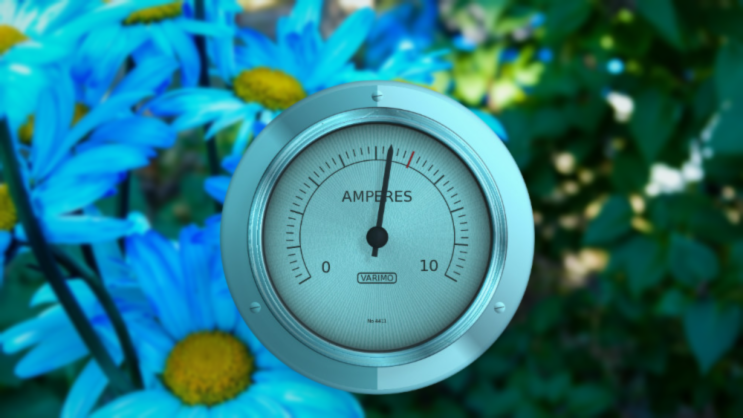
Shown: value=5.4 unit=A
